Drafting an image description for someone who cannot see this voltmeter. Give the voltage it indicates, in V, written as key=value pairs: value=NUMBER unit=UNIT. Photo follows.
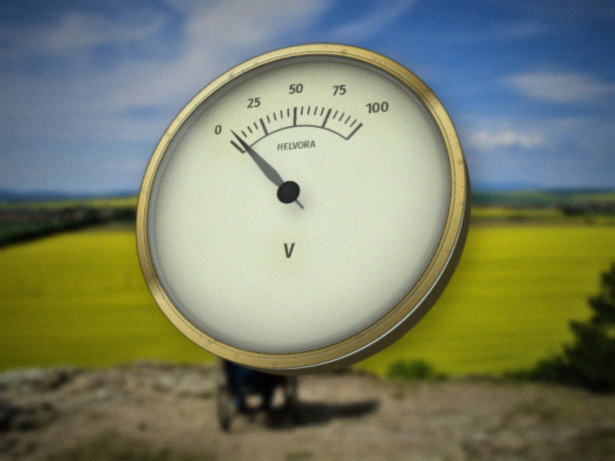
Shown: value=5 unit=V
